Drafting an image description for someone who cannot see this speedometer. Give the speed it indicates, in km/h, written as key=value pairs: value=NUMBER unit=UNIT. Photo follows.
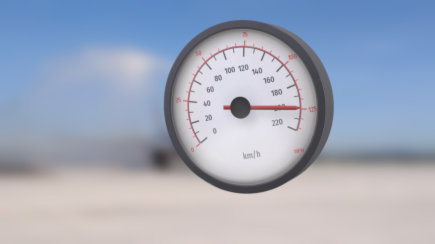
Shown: value=200 unit=km/h
